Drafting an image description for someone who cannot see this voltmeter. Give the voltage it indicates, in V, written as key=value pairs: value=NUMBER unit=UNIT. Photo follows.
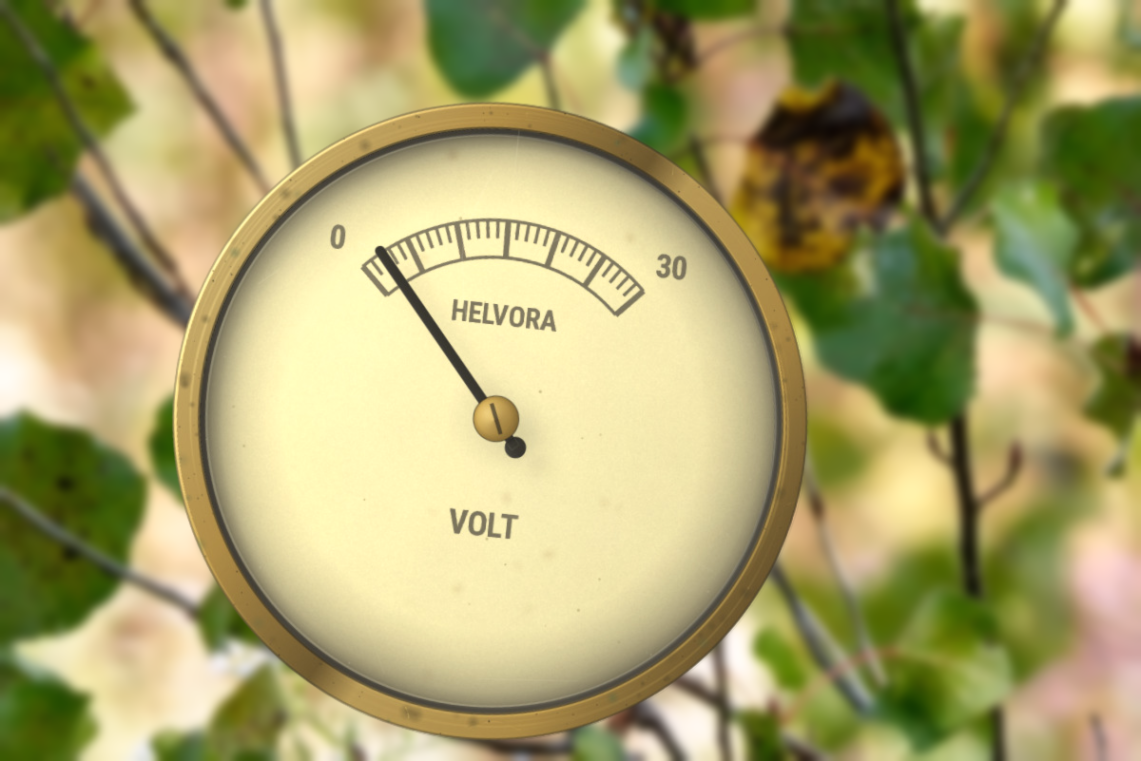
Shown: value=2 unit=V
